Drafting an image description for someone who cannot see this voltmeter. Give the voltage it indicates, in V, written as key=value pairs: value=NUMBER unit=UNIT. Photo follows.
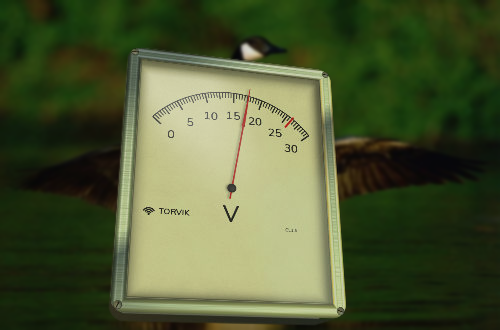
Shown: value=17.5 unit=V
